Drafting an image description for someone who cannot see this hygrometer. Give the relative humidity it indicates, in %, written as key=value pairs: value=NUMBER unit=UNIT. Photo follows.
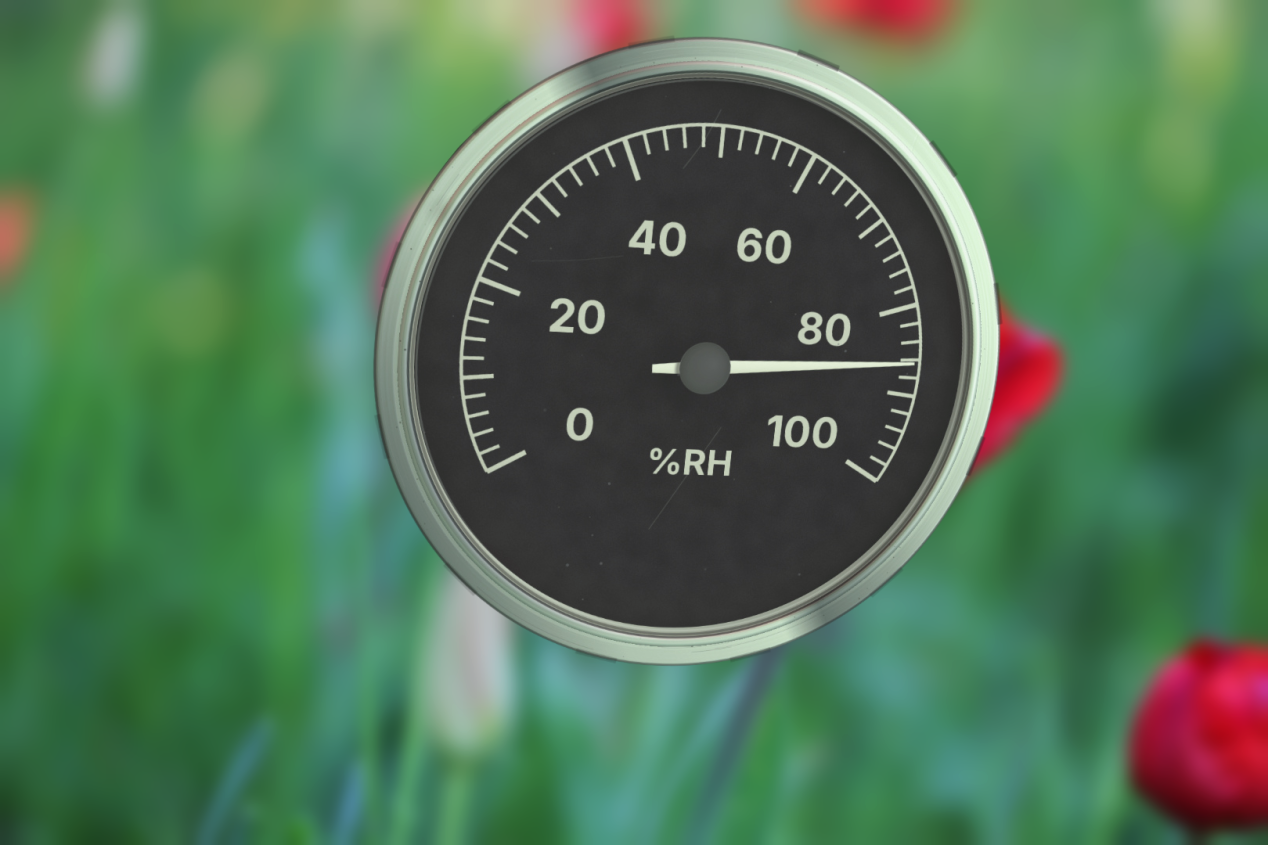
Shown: value=86 unit=%
